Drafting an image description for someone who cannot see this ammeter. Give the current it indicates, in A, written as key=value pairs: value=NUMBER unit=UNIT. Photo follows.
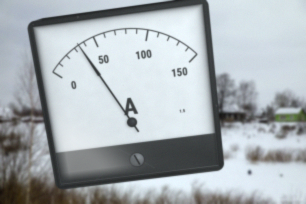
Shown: value=35 unit=A
